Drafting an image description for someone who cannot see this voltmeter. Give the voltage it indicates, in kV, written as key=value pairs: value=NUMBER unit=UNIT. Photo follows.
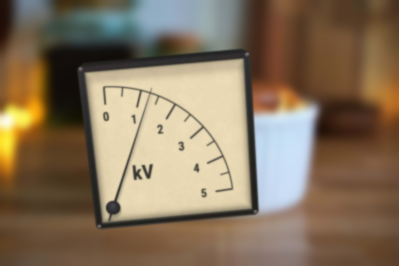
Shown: value=1.25 unit=kV
